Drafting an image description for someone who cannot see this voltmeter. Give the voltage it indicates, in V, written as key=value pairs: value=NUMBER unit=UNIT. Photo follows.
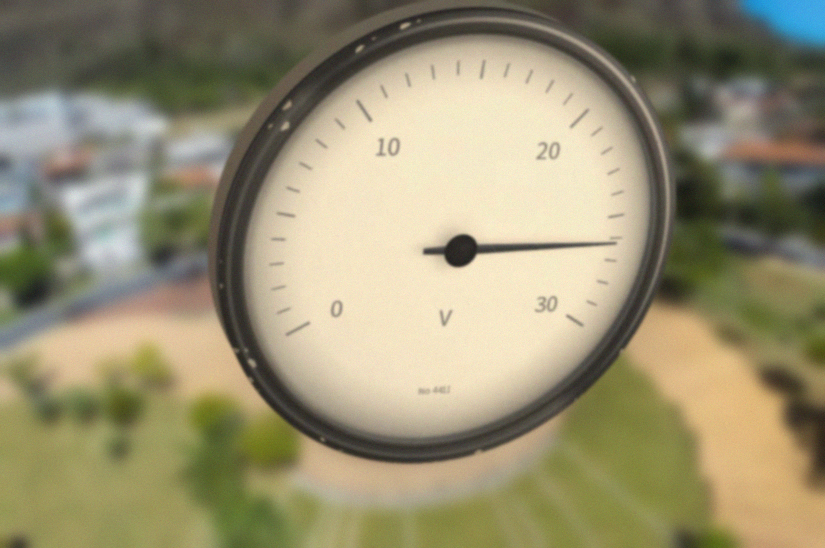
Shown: value=26 unit=V
